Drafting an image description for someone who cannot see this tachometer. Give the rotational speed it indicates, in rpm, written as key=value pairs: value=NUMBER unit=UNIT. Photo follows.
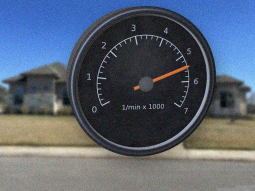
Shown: value=5400 unit=rpm
